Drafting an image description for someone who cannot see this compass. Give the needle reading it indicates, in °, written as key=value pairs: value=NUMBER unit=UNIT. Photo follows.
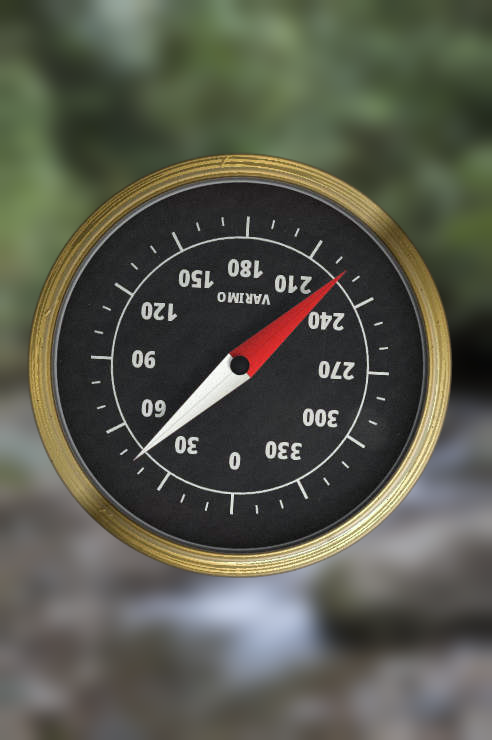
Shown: value=225 unit=°
